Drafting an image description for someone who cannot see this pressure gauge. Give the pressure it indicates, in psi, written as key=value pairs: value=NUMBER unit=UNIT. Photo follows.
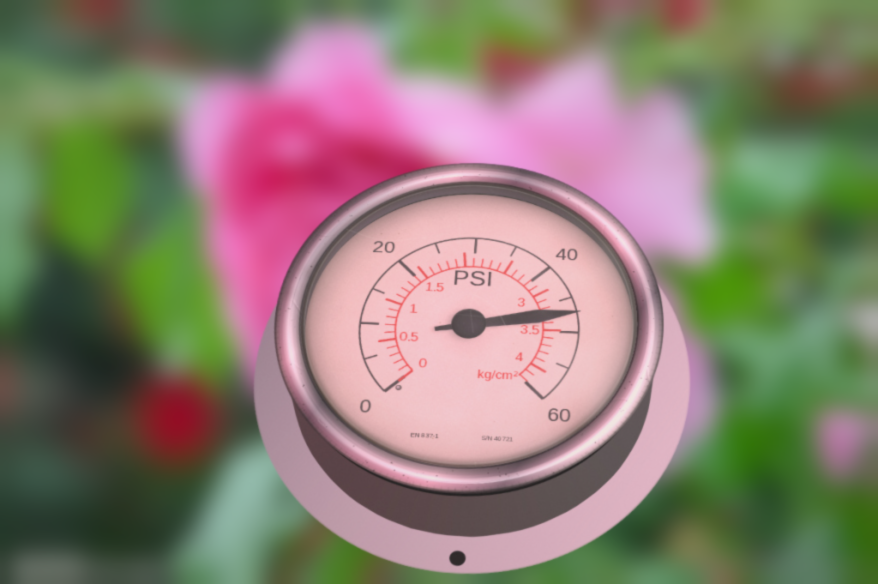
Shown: value=47.5 unit=psi
